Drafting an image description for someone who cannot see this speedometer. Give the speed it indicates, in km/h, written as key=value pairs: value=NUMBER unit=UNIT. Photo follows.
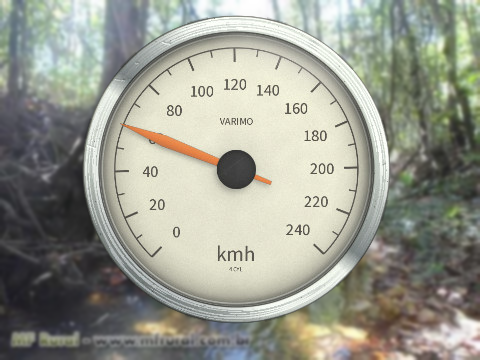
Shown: value=60 unit=km/h
